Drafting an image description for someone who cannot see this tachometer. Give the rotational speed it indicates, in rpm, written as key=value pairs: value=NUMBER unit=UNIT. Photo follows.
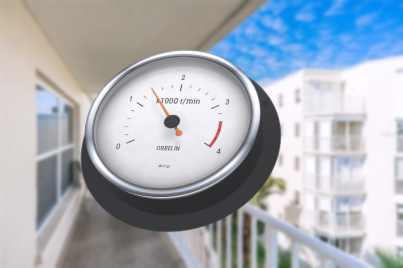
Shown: value=1400 unit=rpm
